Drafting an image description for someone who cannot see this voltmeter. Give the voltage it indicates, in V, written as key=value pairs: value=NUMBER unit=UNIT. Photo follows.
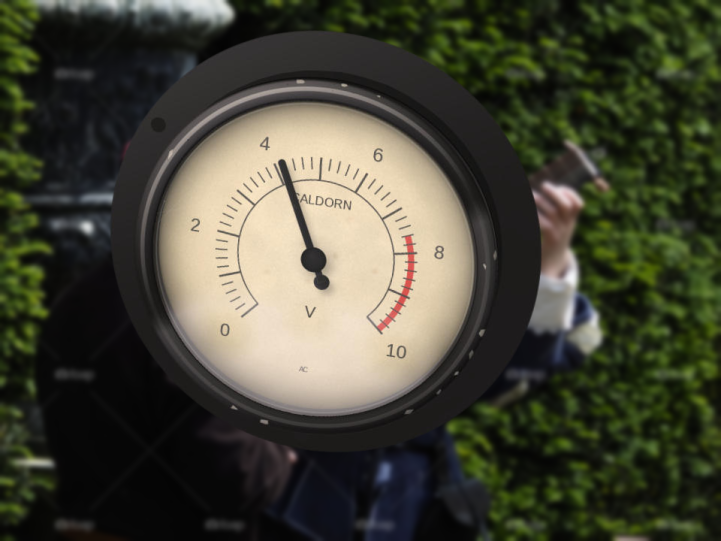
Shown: value=4.2 unit=V
